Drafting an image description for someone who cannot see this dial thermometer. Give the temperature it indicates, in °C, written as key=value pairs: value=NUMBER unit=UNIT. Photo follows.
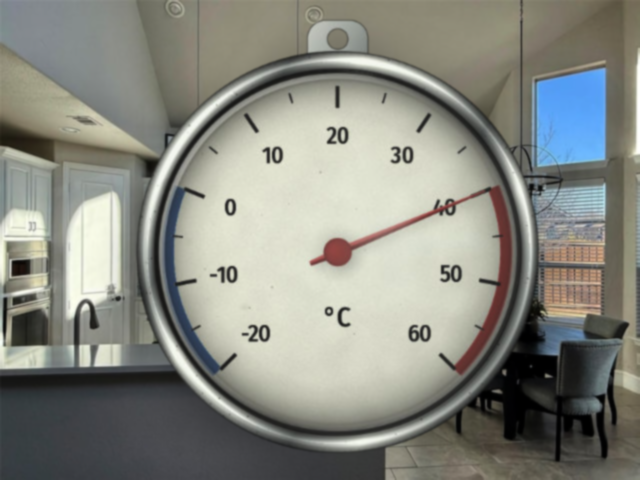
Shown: value=40 unit=°C
